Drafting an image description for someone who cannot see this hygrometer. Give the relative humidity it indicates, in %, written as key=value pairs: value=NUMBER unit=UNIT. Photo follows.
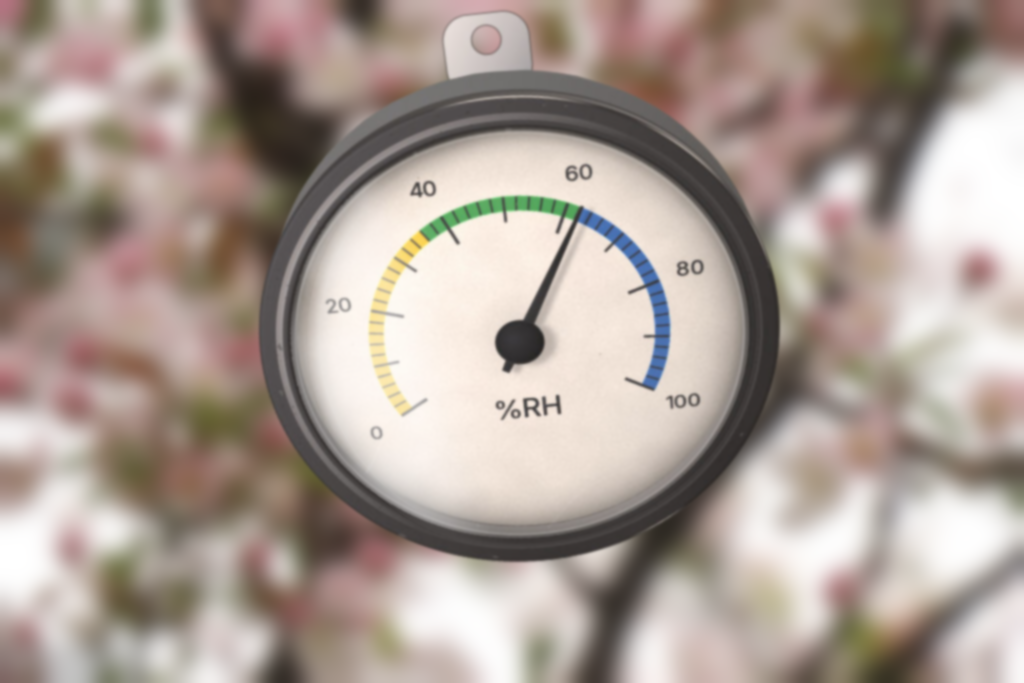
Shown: value=62 unit=%
